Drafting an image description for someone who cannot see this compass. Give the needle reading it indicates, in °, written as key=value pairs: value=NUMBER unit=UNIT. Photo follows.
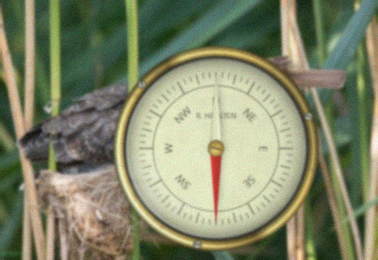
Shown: value=180 unit=°
